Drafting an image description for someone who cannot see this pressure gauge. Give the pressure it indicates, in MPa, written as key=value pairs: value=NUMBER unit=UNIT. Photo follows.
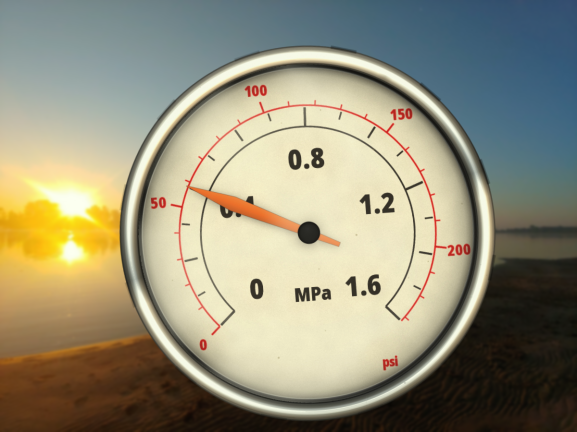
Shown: value=0.4 unit=MPa
